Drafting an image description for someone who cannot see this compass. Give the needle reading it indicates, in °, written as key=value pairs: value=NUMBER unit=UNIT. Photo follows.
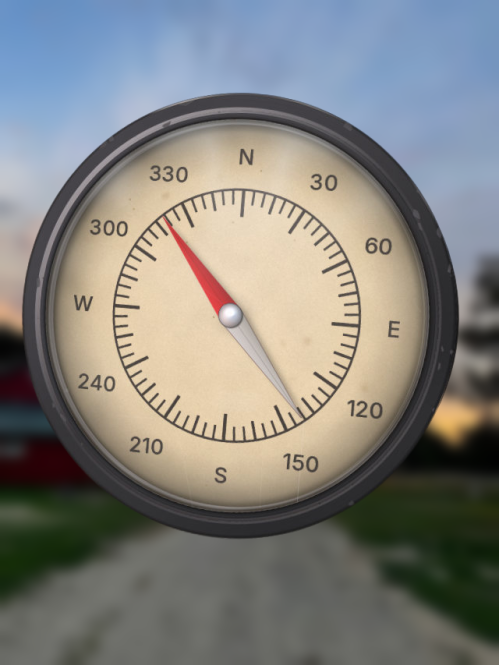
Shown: value=320 unit=°
